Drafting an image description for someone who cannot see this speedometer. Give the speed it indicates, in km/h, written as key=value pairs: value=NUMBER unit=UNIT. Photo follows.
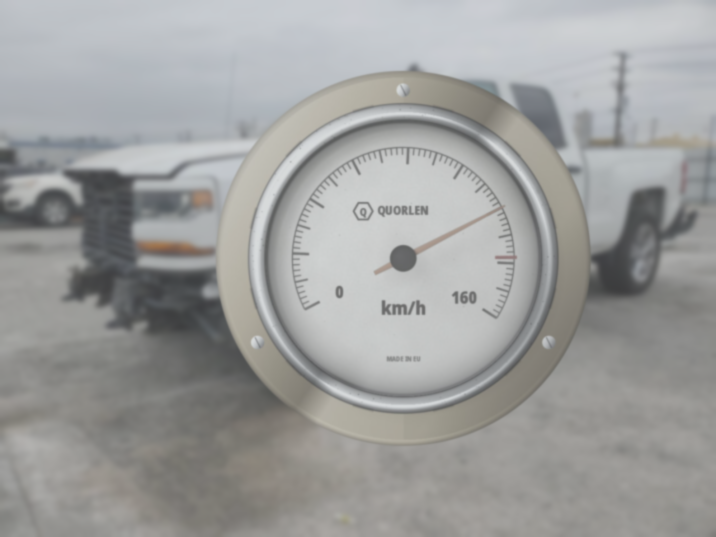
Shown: value=120 unit=km/h
